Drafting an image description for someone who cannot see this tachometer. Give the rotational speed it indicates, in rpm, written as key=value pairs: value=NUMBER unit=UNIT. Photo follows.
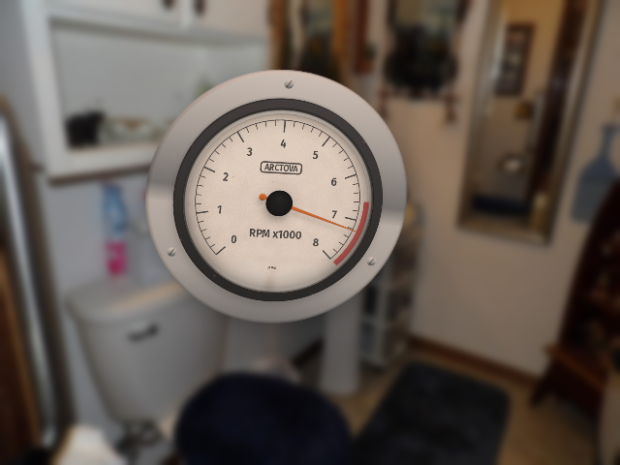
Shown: value=7200 unit=rpm
